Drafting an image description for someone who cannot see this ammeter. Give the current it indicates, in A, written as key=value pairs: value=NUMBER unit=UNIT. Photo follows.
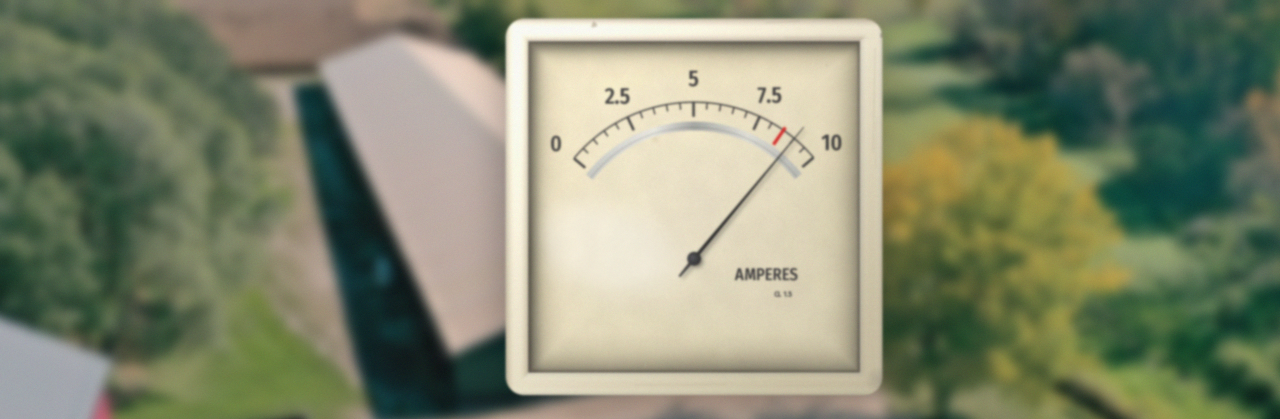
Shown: value=9 unit=A
